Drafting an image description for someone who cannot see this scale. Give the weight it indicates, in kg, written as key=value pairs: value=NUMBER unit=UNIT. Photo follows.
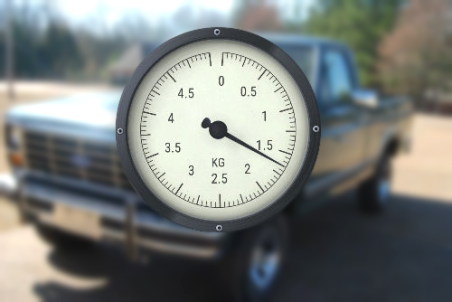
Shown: value=1.65 unit=kg
